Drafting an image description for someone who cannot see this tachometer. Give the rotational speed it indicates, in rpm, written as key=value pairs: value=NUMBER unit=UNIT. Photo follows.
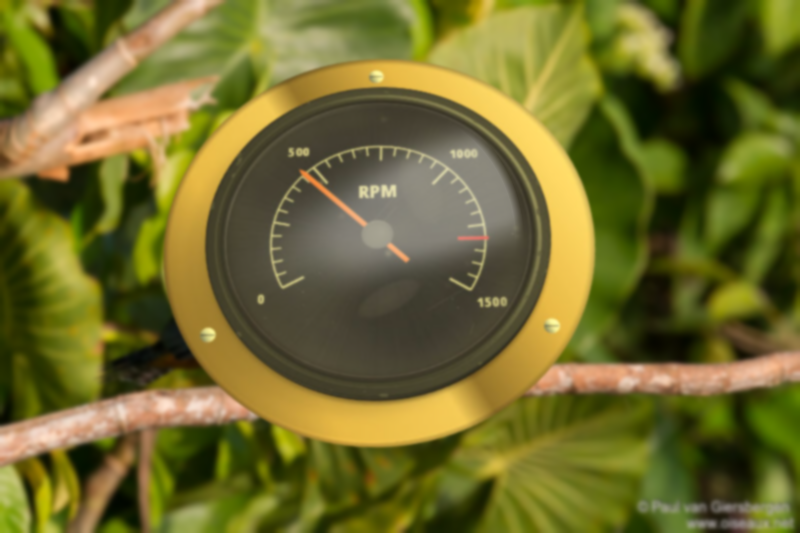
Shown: value=450 unit=rpm
